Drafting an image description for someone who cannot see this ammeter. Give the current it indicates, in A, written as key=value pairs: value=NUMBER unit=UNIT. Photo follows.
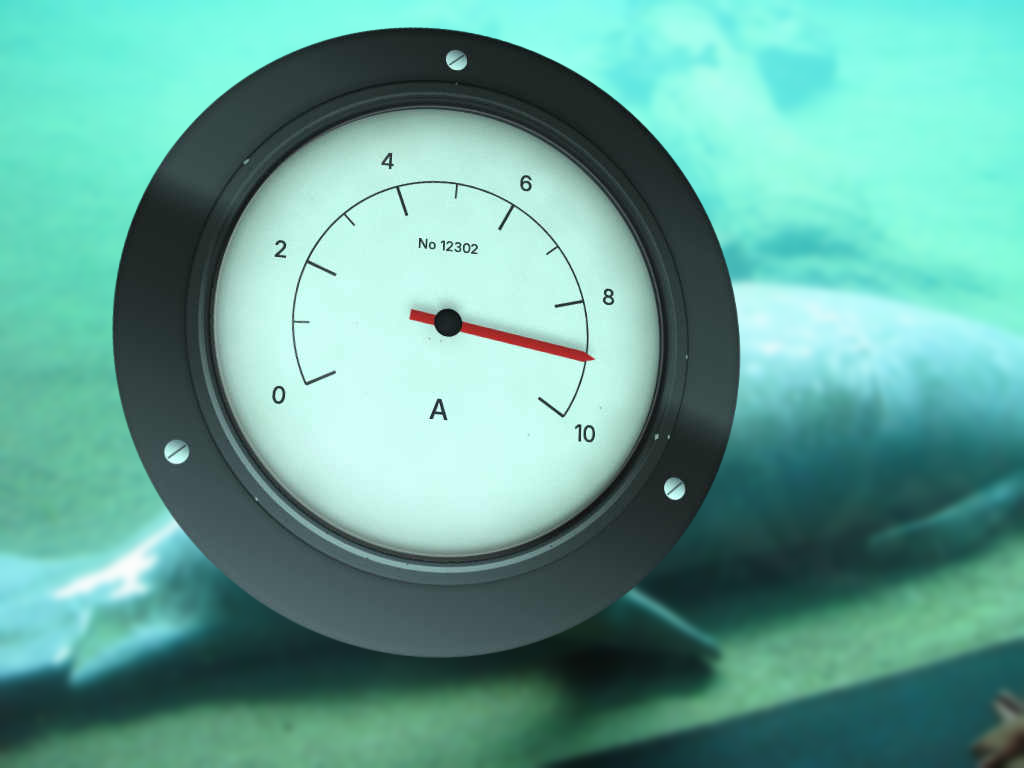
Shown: value=9 unit=A
